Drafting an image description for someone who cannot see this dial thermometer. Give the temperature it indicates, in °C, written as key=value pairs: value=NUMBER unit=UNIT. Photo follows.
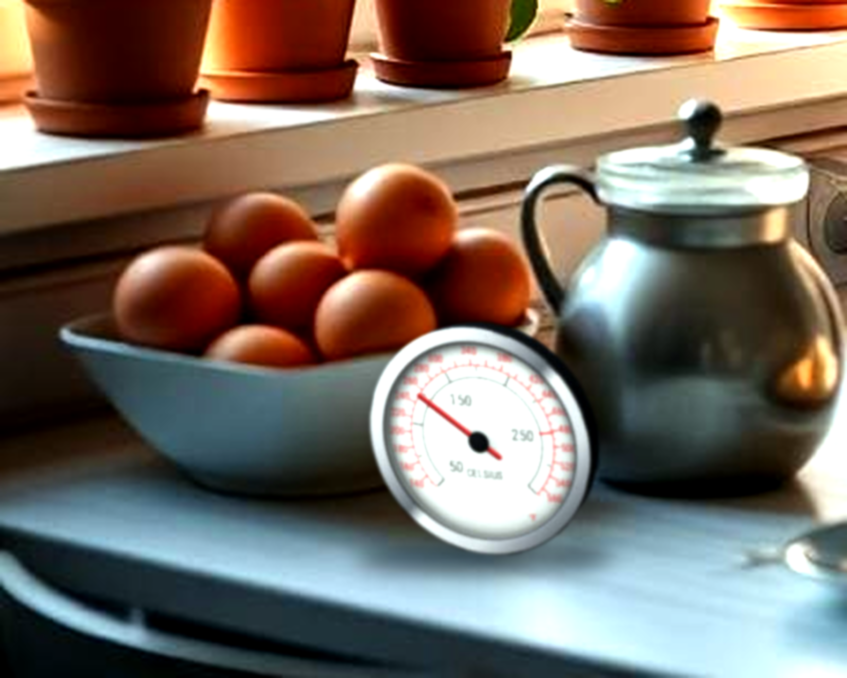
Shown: value=125 unit=°C
